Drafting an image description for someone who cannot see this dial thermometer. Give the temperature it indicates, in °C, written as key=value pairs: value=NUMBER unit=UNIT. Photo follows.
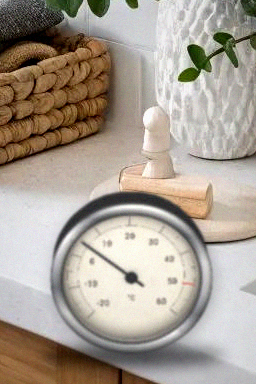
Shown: value=5 unit=°C
